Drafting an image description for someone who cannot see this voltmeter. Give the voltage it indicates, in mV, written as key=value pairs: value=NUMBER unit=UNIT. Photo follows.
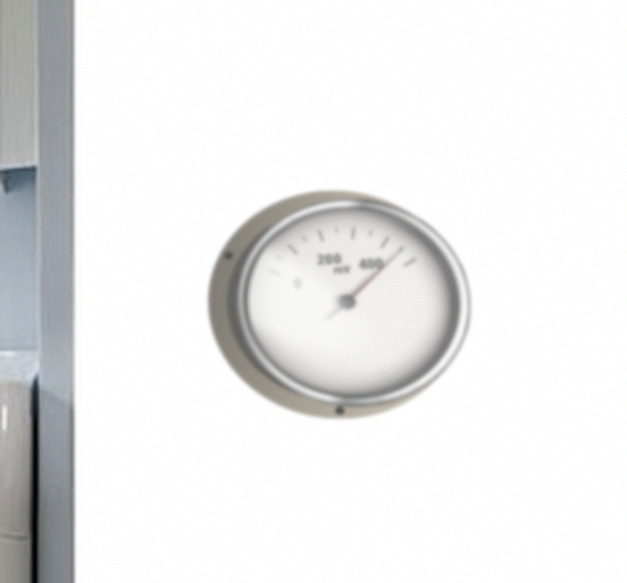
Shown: value=450 unit=mV
